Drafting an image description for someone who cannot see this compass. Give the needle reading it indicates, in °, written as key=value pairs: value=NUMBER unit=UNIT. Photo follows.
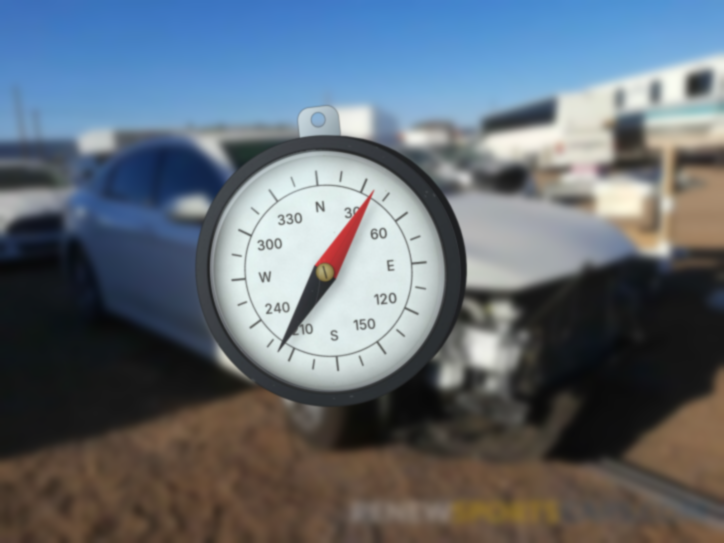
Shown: value=37.5 unit=°
